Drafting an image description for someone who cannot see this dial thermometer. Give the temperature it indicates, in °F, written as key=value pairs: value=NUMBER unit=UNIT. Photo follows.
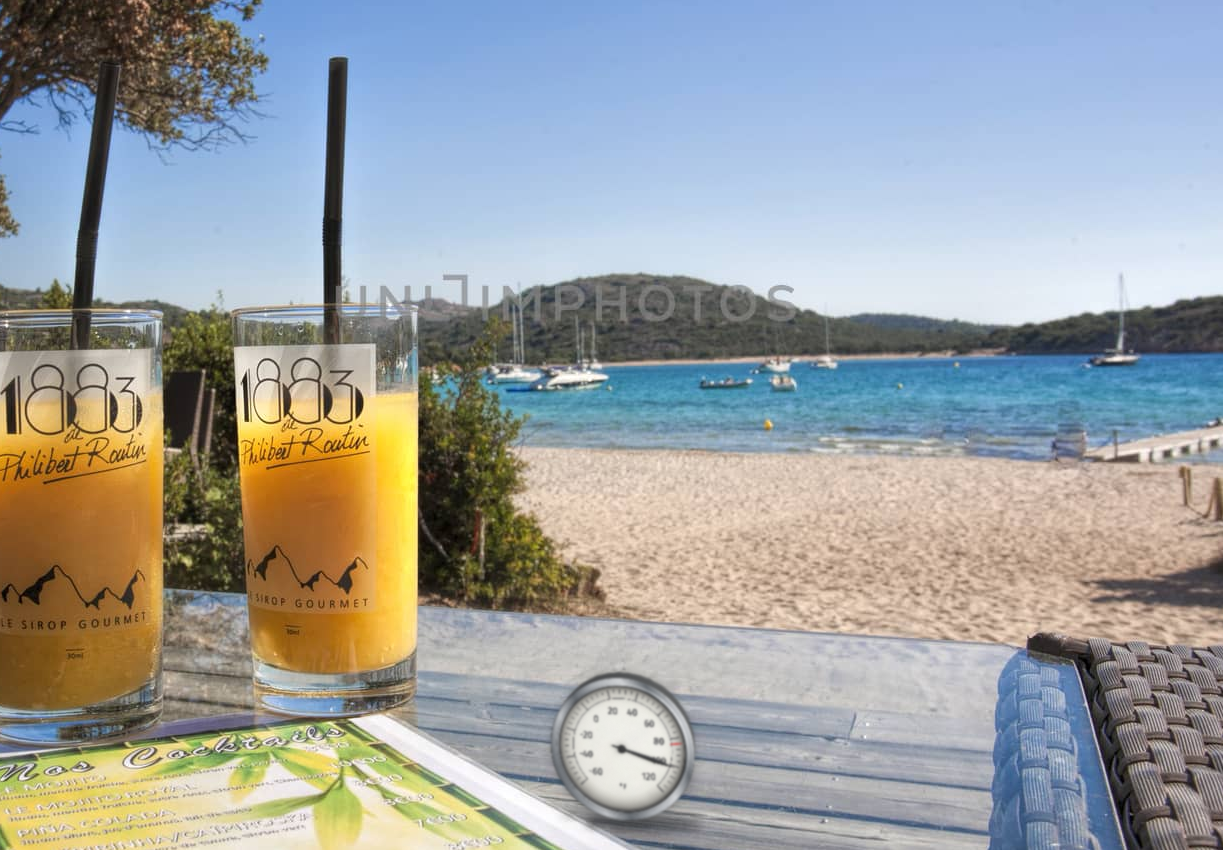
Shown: value=100 unit=°F
